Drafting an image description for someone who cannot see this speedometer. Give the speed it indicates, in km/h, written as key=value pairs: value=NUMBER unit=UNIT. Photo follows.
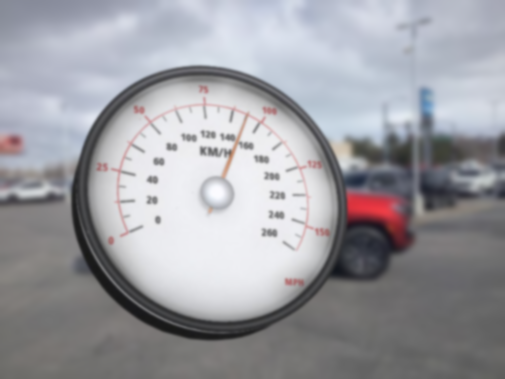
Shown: value=150 unit=km/h
